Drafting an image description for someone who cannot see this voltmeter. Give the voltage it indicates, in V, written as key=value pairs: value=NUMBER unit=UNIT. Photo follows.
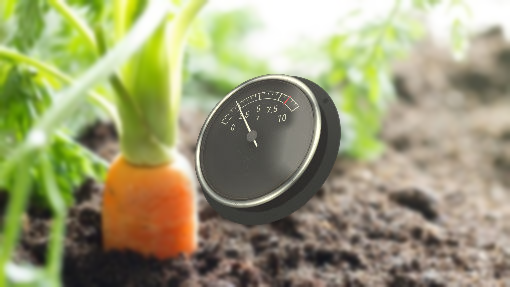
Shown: value=2.5 unit=V
